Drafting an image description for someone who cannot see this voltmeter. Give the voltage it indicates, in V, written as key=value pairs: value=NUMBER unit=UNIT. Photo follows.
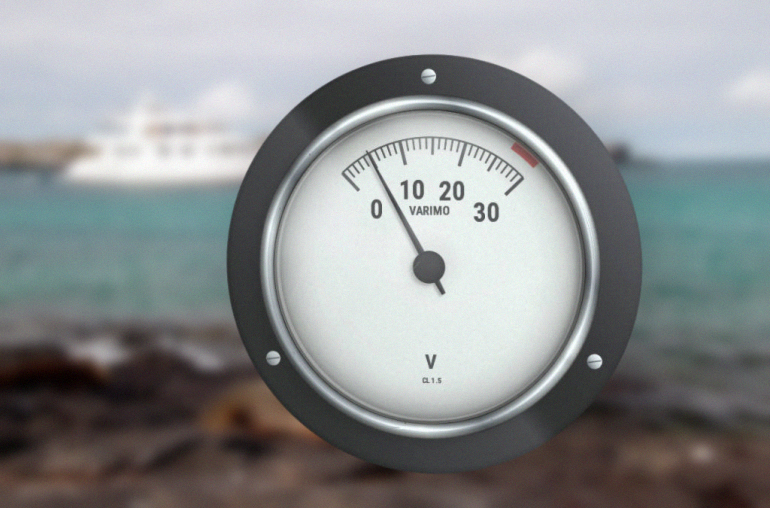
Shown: value=5 unit=V
